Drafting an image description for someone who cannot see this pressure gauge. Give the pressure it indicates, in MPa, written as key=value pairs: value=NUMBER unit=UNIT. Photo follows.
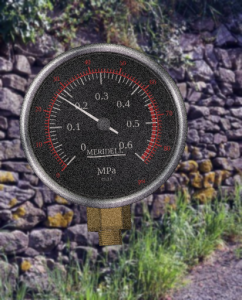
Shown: value=0.18 unit=MPa
